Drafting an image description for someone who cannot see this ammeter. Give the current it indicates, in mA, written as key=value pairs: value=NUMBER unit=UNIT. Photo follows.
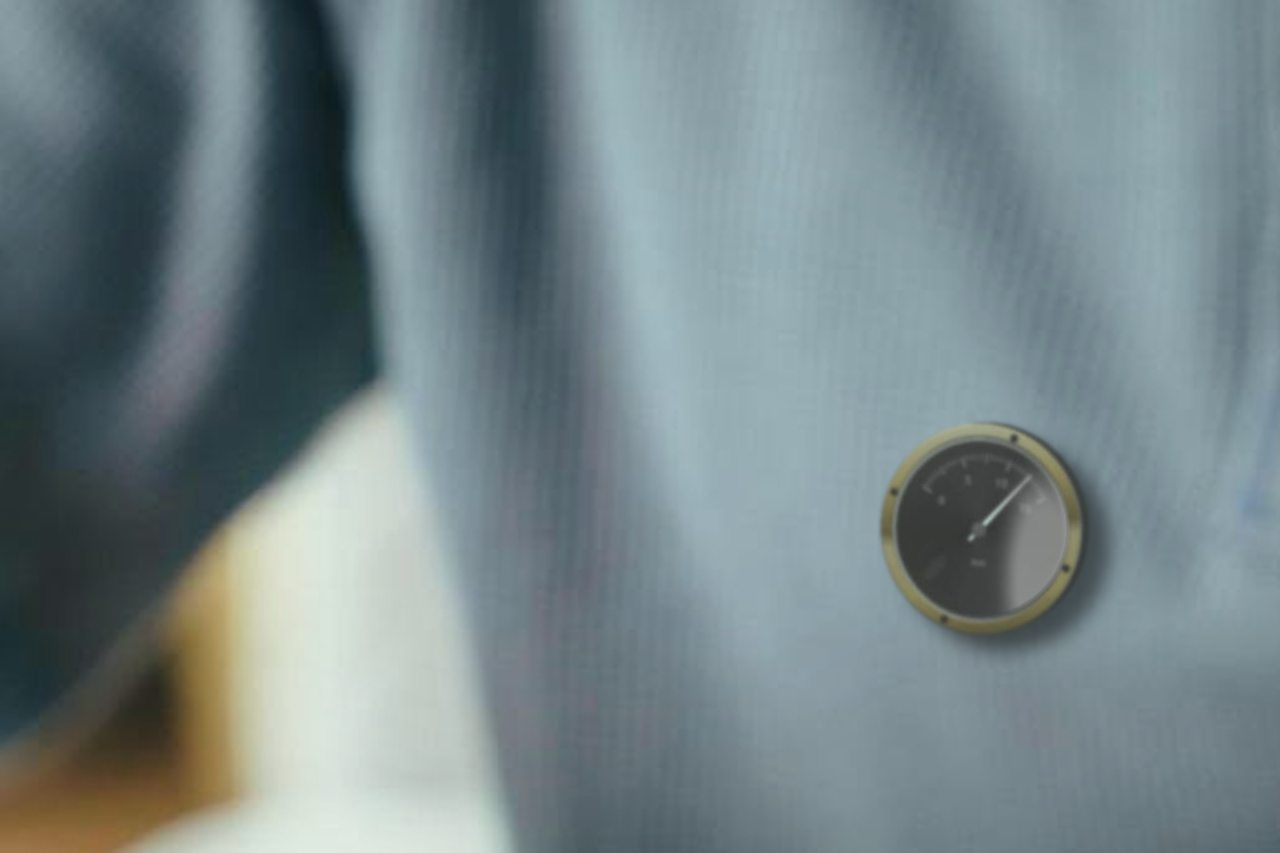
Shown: value=12.5 unit=mA
